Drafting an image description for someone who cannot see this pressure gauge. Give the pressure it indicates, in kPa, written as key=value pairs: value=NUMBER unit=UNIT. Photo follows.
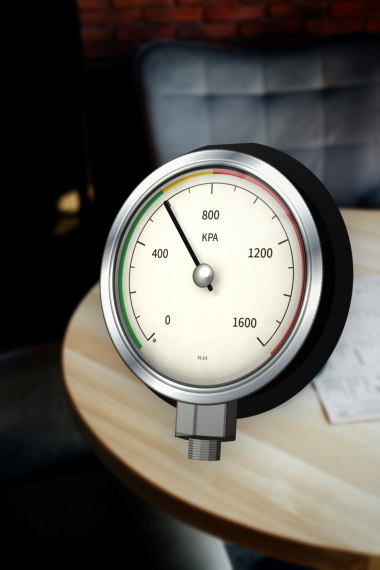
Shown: value=600 unit=kPa
